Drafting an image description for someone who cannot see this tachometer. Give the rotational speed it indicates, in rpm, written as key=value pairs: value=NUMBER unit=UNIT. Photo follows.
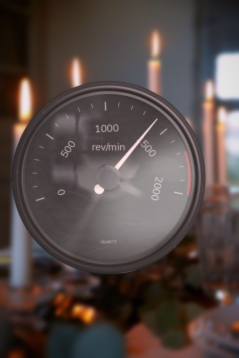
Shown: value=1400 unit=rpm
